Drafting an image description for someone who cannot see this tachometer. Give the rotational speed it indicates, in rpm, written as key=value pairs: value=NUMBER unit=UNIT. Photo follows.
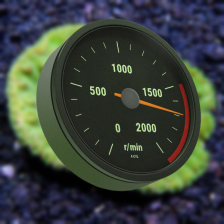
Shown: value=1700 unit=rpm
